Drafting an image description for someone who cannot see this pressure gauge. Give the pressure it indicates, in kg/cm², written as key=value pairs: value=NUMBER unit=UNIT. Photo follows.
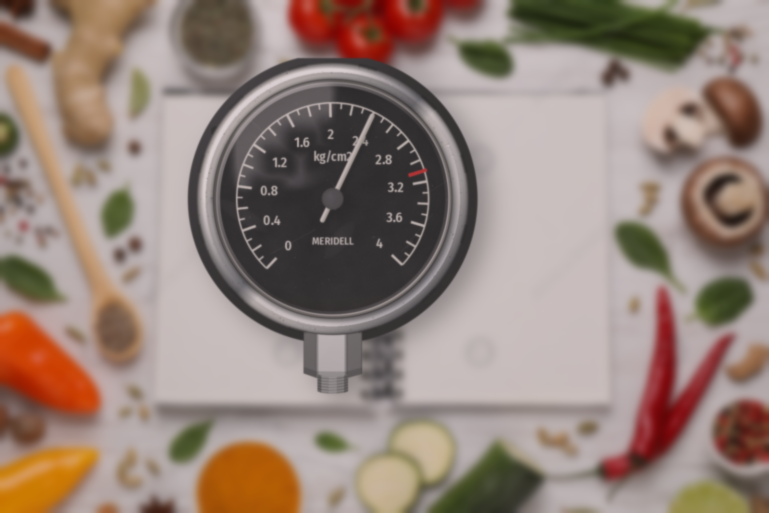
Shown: value=2.4 unit=kg/cm²
